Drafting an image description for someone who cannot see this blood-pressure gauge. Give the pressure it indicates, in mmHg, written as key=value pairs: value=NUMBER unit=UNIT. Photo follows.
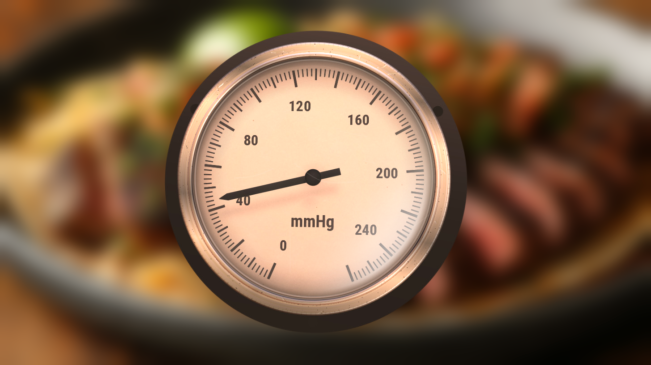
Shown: value=44 unit=mmHg
